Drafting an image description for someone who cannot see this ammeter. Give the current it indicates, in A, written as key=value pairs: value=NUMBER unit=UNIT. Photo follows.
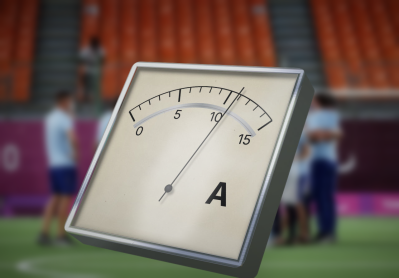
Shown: value=11 unit=A
